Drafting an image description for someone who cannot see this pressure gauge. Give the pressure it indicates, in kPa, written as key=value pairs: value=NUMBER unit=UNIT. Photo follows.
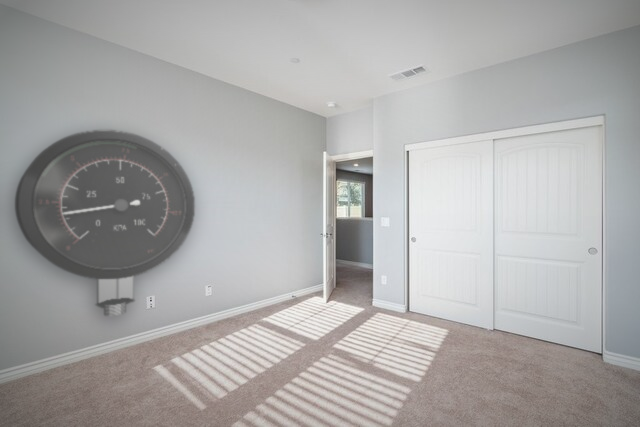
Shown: value=12.5 unit=kPa
